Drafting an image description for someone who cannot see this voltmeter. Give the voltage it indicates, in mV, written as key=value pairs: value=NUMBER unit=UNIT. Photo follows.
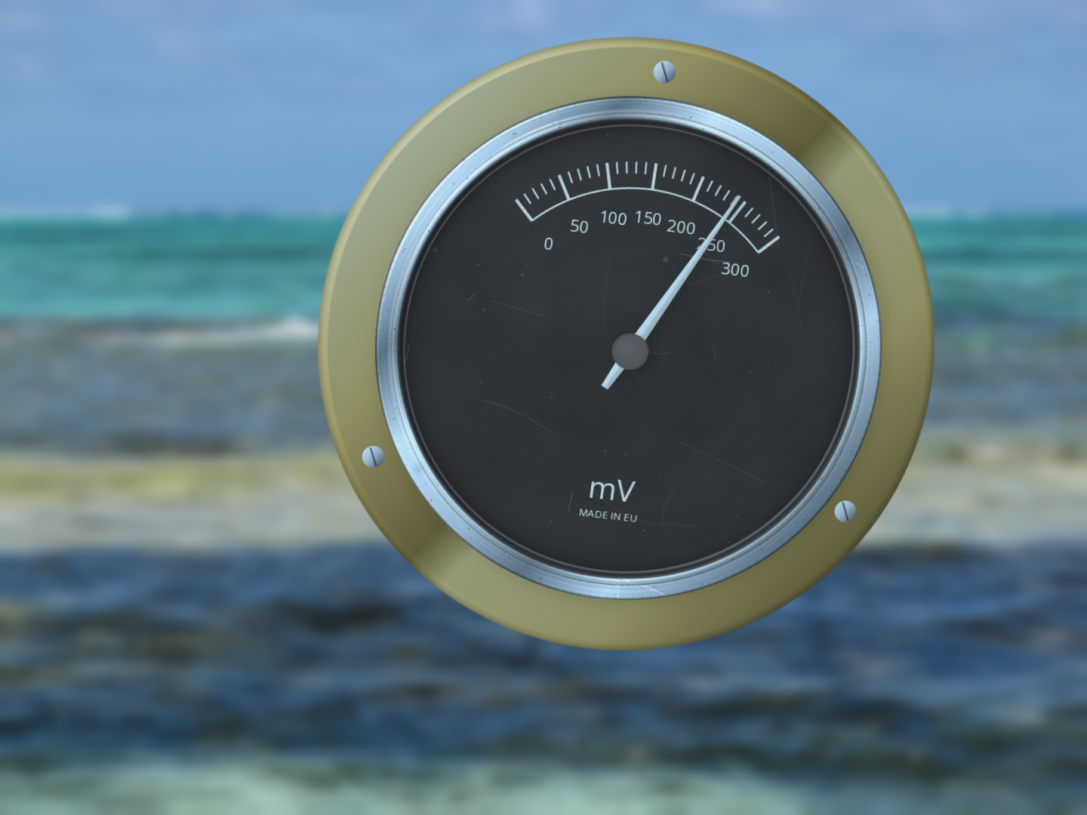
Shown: value=240 unit=mV
